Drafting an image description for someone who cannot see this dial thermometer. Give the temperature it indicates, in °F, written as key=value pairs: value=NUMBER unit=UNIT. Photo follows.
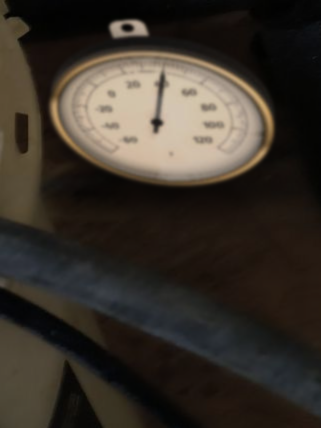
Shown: value=40 unit=°F
